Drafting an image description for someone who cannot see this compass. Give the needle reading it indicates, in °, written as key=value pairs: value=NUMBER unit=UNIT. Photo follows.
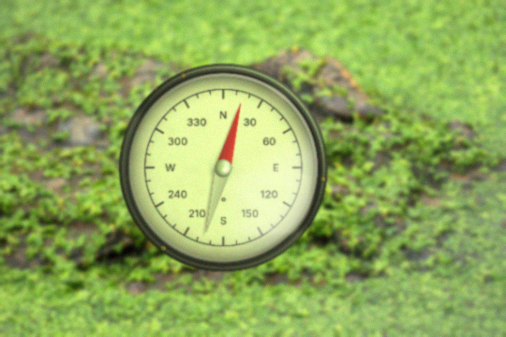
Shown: value=15 unit=°
